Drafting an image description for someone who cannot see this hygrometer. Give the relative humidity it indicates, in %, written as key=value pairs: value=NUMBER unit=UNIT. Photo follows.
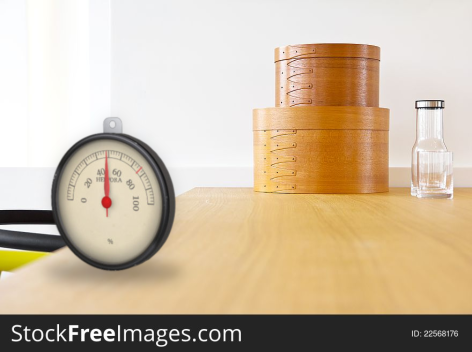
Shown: value=50 unit=%
